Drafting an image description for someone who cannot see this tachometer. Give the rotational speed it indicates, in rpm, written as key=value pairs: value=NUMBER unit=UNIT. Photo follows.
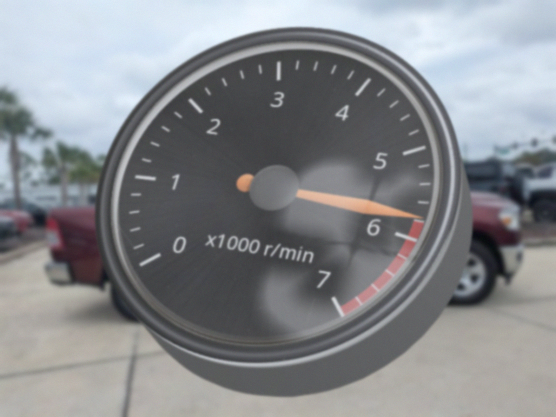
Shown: value=5800 unit=rpm
